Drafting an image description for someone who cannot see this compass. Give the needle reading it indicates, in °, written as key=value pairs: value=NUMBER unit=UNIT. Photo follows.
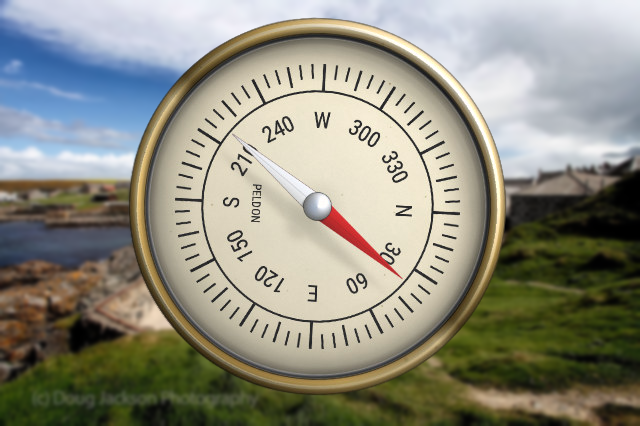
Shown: value=37.5 unit=°
